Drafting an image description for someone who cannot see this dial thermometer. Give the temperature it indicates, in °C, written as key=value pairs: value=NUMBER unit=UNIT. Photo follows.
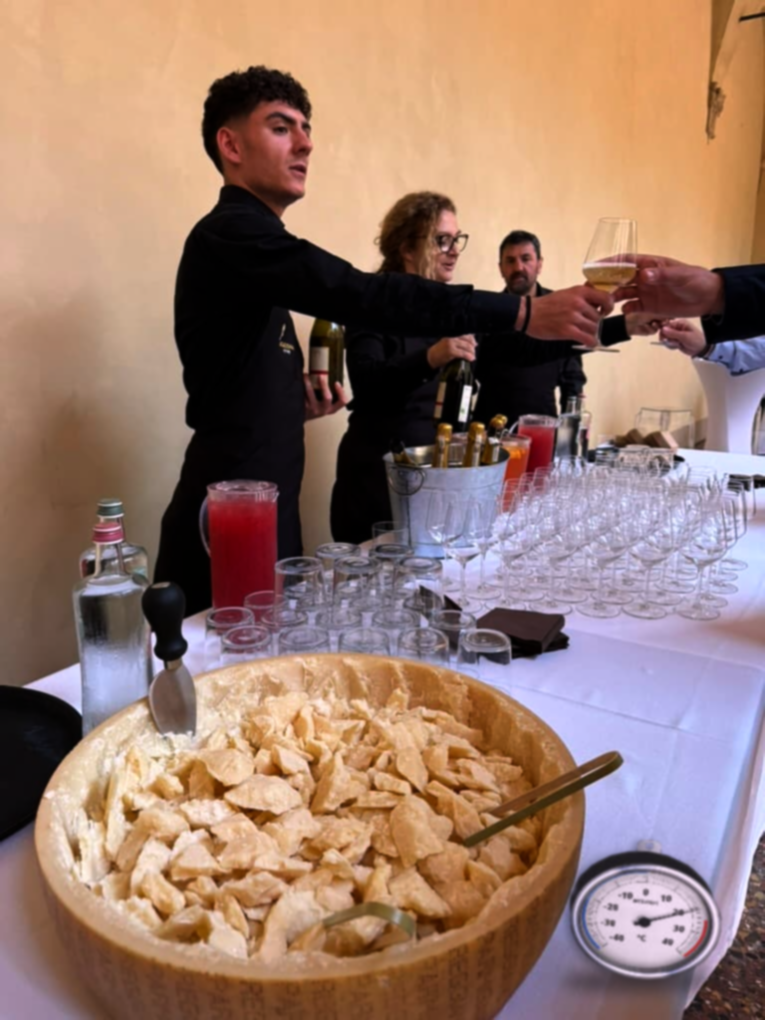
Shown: value=20 unit=°C
